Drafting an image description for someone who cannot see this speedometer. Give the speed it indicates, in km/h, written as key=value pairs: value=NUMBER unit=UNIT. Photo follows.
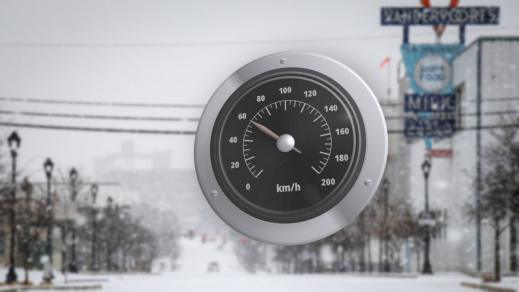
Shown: value=60 unit=km/h
